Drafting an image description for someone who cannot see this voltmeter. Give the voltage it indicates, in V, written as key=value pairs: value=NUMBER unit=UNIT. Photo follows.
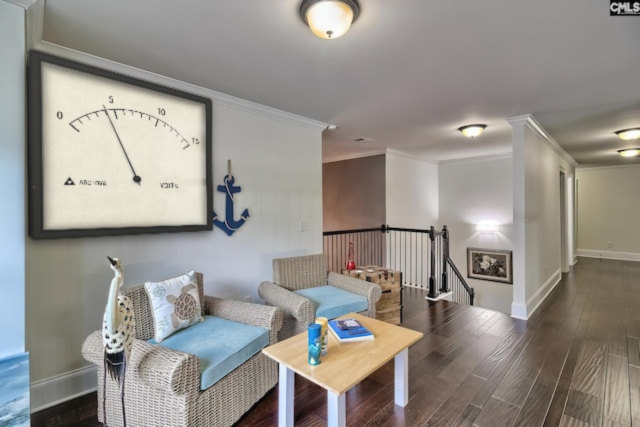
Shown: value=4 unit=V
